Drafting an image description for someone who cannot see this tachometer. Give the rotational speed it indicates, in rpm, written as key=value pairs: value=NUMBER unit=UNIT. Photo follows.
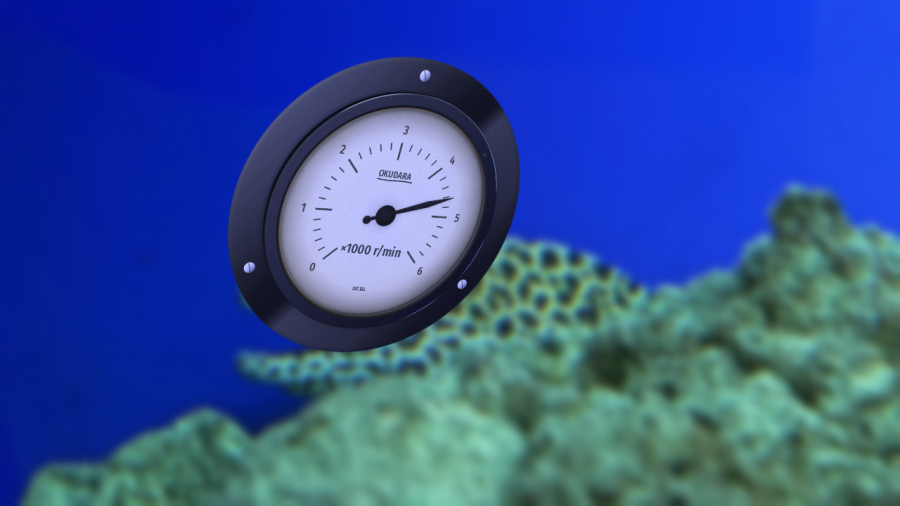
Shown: value=4600 unit=rpm
